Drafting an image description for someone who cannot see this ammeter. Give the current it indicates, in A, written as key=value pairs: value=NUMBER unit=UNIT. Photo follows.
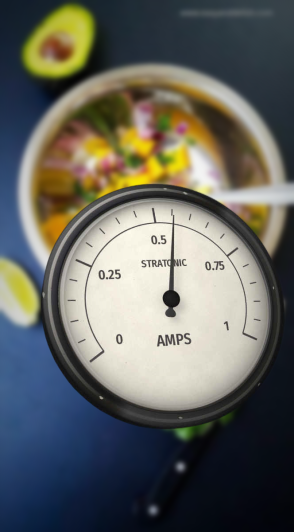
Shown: value=0.55 unit=A
